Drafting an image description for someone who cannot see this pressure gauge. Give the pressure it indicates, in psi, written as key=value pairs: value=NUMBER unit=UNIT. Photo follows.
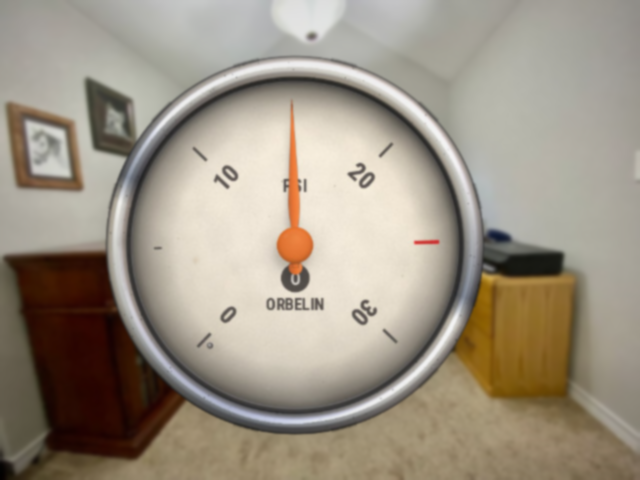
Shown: value=15 unit=psi
